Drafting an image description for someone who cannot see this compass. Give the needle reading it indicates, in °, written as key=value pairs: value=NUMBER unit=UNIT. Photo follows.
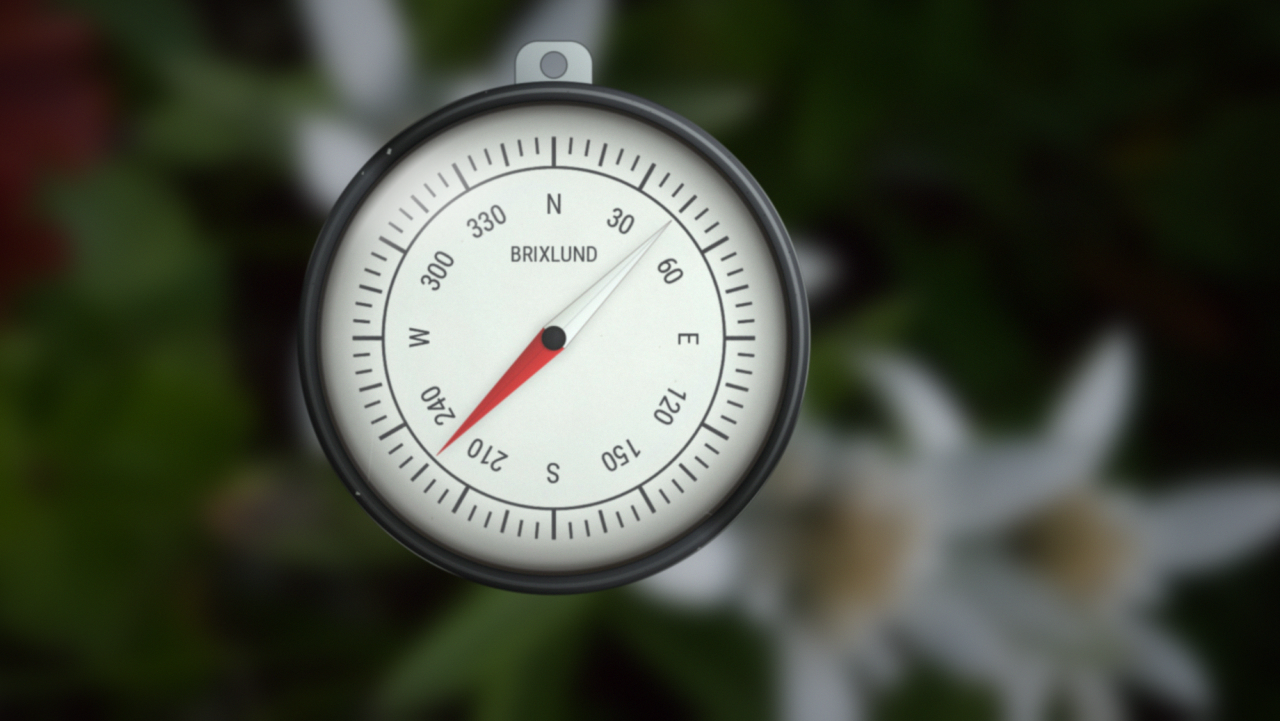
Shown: value=225 unit=°
